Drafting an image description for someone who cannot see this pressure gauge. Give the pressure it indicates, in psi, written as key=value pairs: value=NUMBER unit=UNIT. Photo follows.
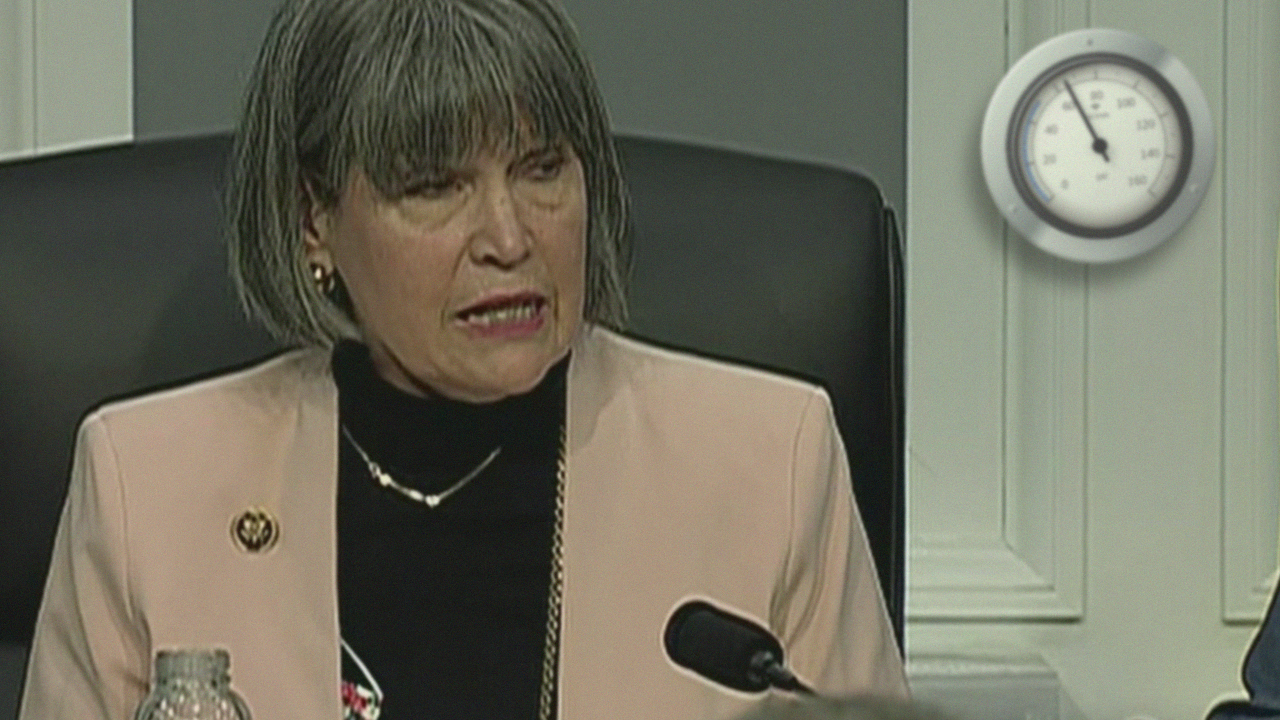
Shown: value=65 unit=psi
